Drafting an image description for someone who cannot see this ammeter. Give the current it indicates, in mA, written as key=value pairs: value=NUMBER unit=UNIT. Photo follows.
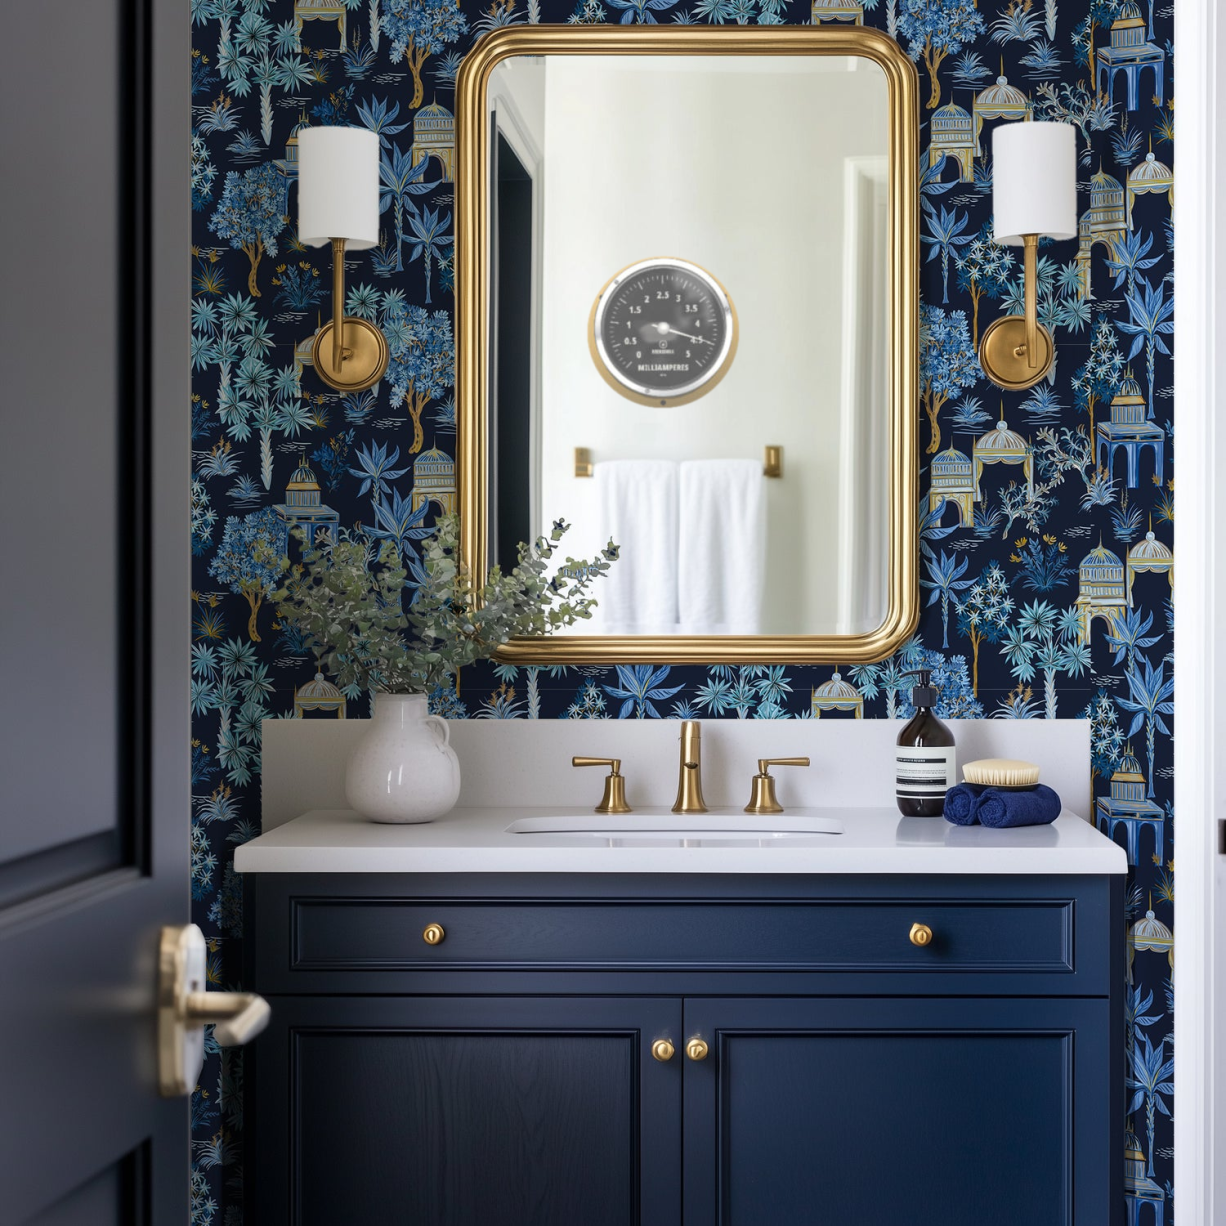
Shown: value=4.5 unit=mA
